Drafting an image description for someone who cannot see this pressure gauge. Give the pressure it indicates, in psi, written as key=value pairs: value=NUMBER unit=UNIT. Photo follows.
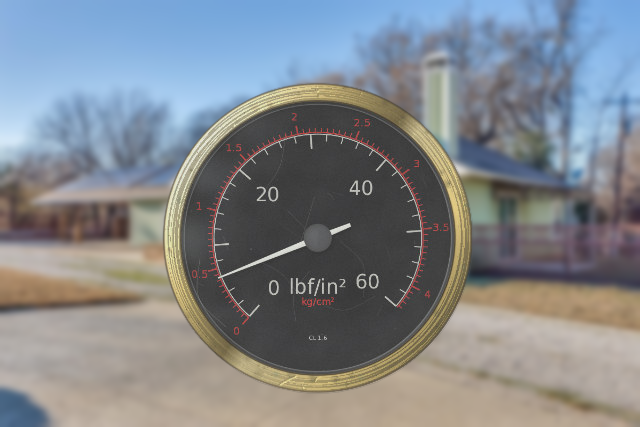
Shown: value=6 unit=psi
